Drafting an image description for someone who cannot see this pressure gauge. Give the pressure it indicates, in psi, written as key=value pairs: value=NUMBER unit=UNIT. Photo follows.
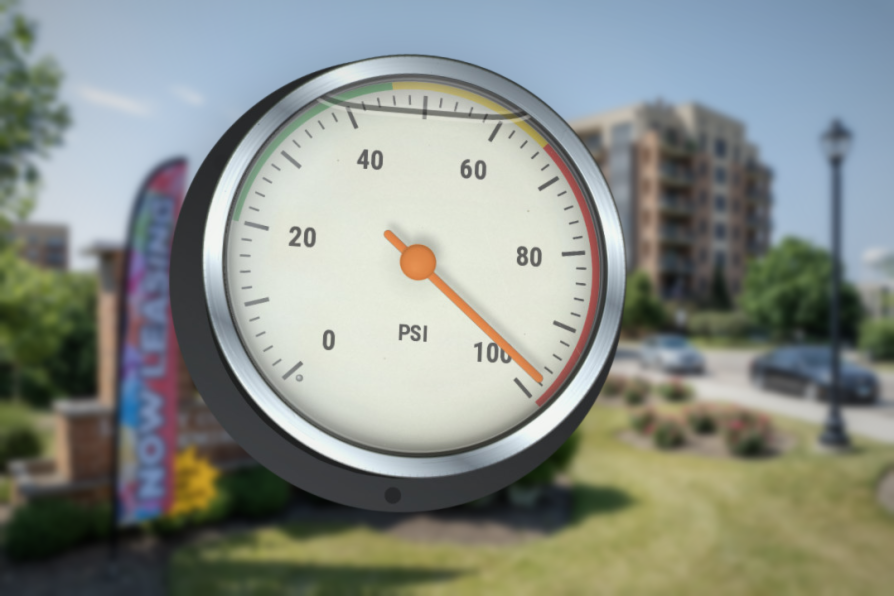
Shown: value=98 unit=psi
